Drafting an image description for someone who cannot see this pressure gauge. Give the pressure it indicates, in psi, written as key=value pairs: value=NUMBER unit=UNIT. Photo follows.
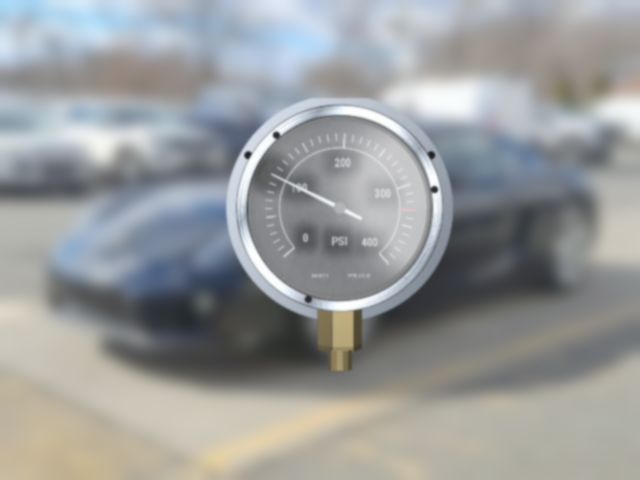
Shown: value=100 unit=psi
